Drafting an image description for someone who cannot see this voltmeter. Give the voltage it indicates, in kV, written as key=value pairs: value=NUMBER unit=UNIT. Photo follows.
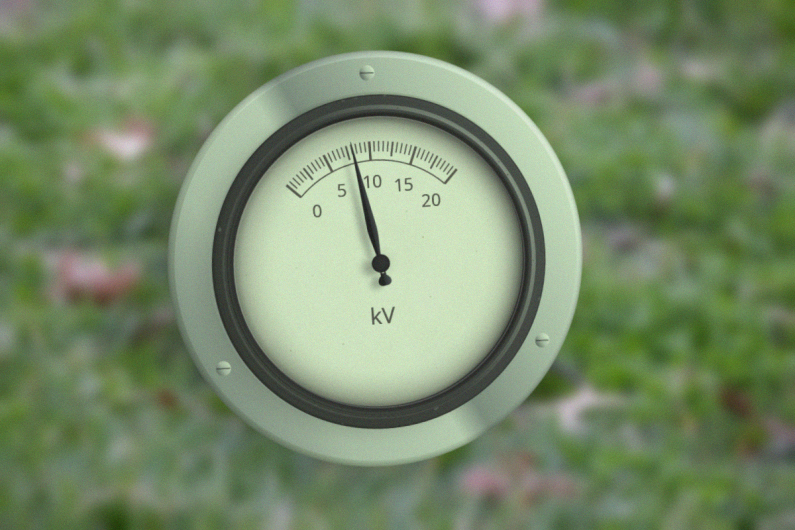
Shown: value=8 unit=kV
